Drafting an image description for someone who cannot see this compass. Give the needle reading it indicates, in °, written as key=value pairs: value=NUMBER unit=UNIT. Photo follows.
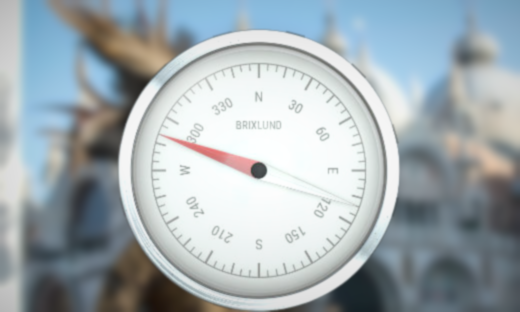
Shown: value=290 unit=°
